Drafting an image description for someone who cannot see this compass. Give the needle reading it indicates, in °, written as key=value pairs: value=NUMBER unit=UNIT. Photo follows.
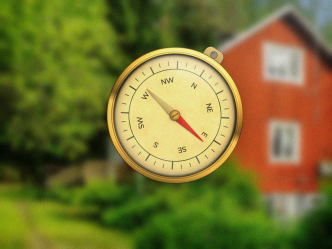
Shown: value=100 unit=°
